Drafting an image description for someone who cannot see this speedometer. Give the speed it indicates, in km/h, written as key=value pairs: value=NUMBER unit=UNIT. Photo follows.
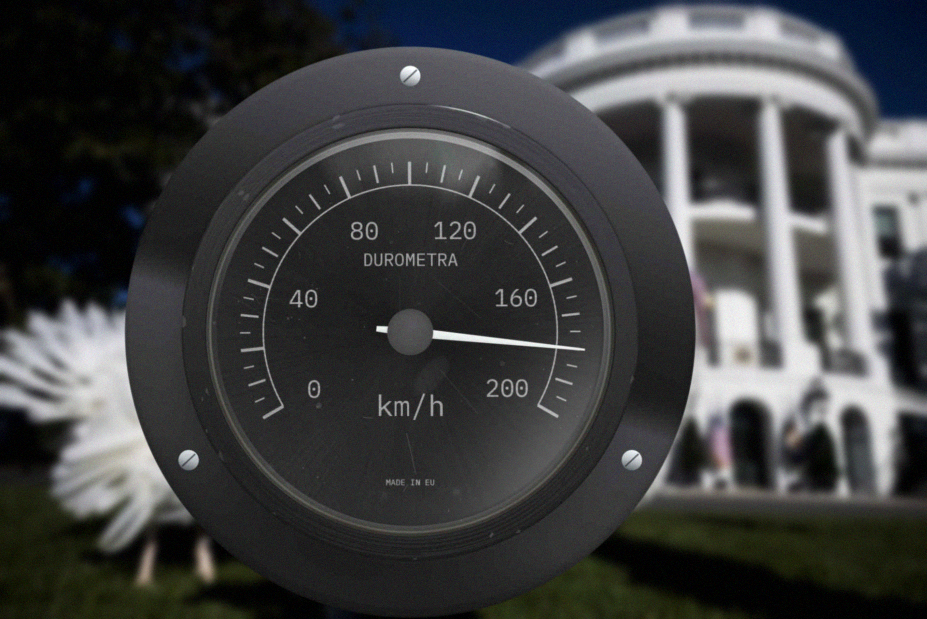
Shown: value=180 unit=km/h
